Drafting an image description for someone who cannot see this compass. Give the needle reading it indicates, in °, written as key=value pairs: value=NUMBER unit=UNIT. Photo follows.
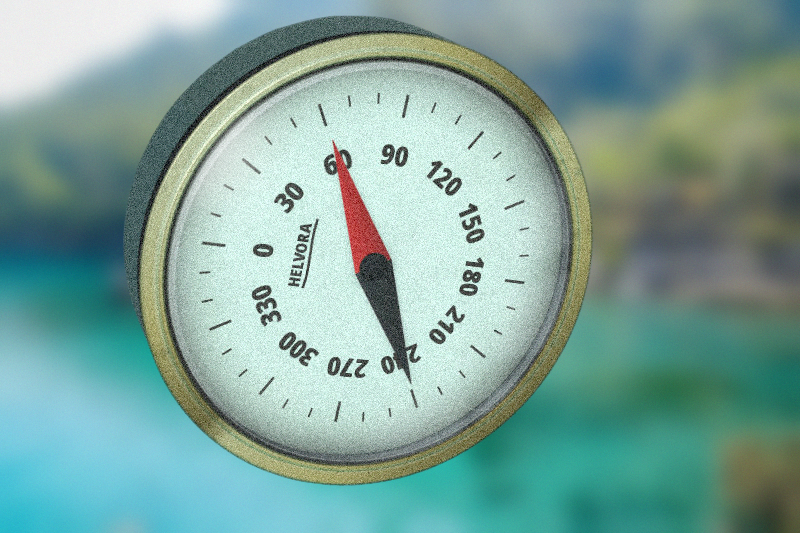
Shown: value=60 unit=°
